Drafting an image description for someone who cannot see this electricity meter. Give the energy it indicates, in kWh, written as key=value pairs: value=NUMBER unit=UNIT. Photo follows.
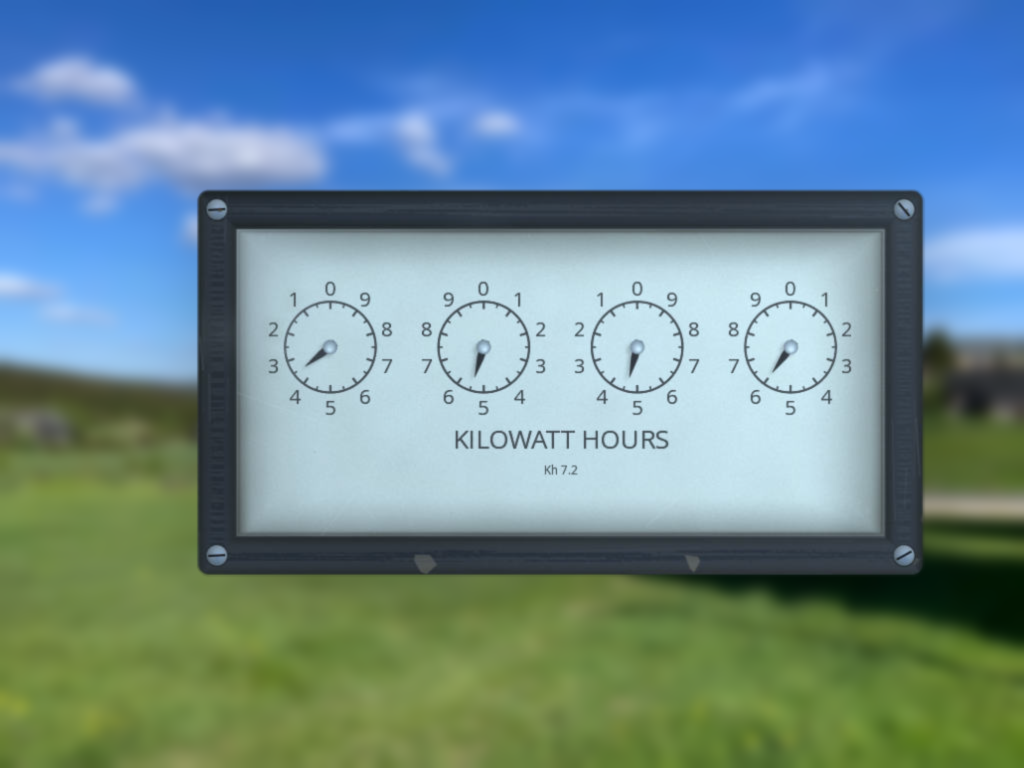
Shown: value=3546 unit=kWh
